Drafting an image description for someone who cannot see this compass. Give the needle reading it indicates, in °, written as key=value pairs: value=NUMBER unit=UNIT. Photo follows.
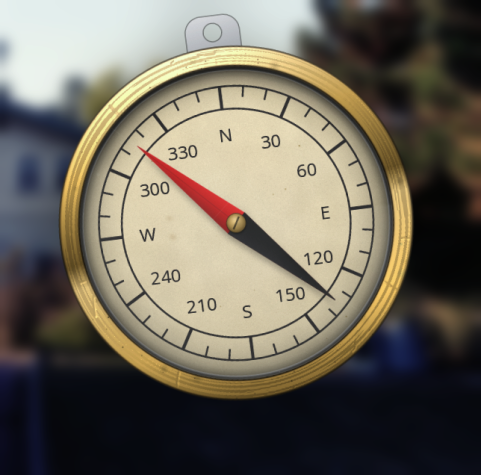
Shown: value=315 unit=°
